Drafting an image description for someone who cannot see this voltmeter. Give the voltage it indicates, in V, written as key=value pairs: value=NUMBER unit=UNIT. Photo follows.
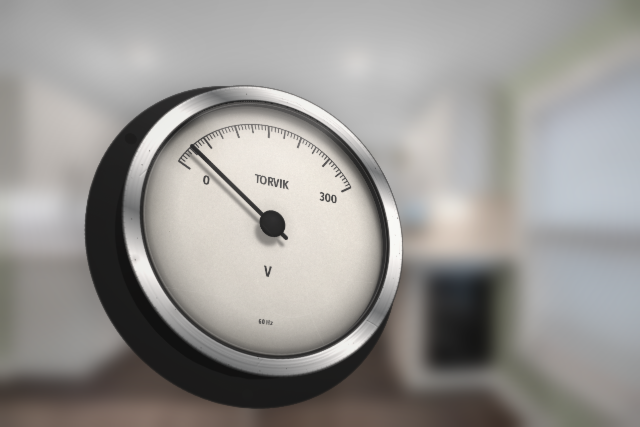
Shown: value=25 unit=V
